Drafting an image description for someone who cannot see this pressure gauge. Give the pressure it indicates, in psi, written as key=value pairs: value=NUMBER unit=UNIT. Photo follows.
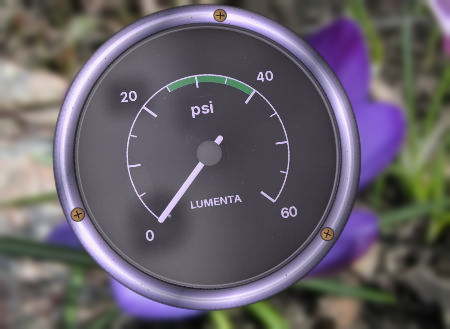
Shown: value=0 unit=psi
